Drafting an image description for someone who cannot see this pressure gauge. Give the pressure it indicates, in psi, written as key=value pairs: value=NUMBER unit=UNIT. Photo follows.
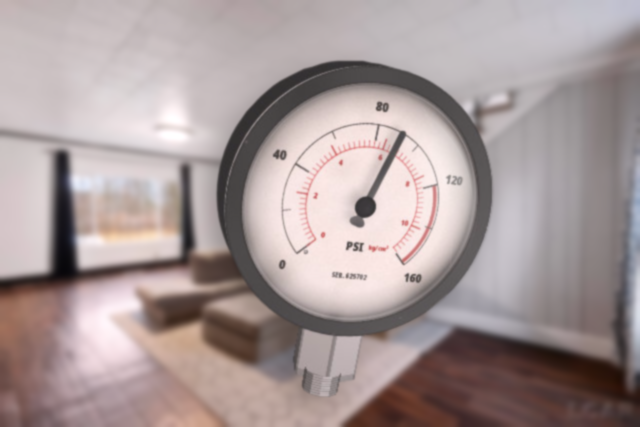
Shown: value=90 unit=psi
